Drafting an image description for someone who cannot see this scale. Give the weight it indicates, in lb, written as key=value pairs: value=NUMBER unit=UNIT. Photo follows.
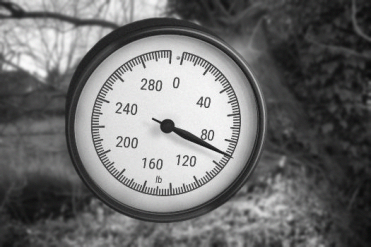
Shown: value=90 unit=lb
